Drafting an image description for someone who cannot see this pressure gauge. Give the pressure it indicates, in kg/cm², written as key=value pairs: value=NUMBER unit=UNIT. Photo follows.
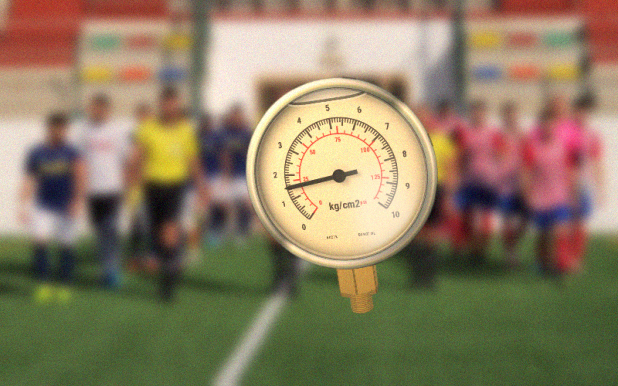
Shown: value=1.5 unit=kg/cm²
